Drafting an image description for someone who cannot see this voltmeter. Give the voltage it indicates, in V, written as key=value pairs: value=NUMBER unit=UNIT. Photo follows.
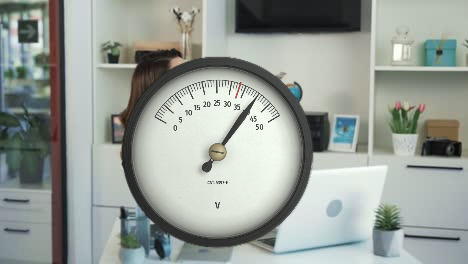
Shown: value=40 unit=V
